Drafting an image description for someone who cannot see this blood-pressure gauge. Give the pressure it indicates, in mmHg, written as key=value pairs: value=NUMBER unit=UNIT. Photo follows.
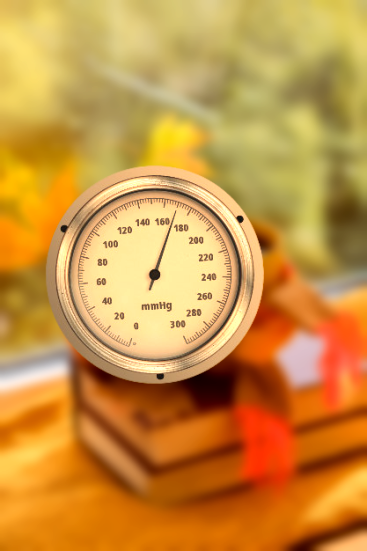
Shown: value=170 unit=mmHg
